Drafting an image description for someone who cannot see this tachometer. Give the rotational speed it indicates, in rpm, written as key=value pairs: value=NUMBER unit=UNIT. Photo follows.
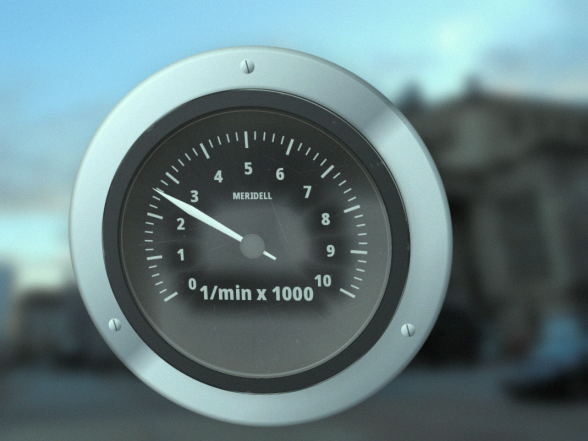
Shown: value=2600 unit=rpm
